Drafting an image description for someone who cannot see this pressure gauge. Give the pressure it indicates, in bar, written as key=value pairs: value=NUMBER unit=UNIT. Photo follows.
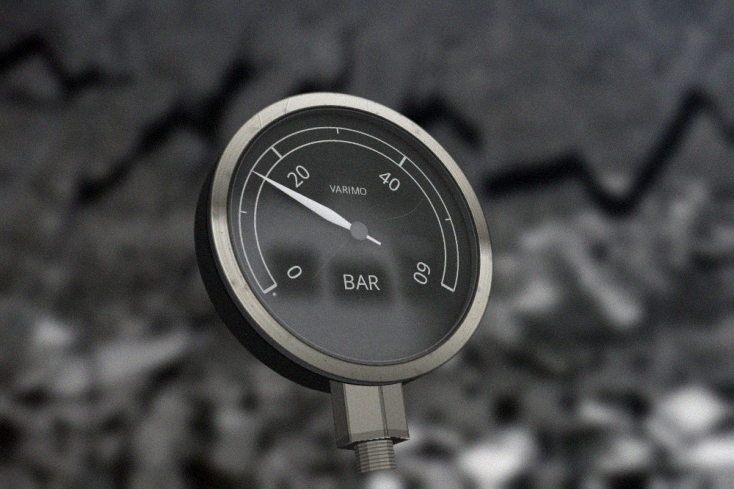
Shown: value=15 unit=bar
